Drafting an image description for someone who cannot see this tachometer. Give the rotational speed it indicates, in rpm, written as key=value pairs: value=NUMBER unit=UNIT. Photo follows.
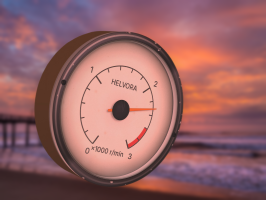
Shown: value=2300 unit=rpm
